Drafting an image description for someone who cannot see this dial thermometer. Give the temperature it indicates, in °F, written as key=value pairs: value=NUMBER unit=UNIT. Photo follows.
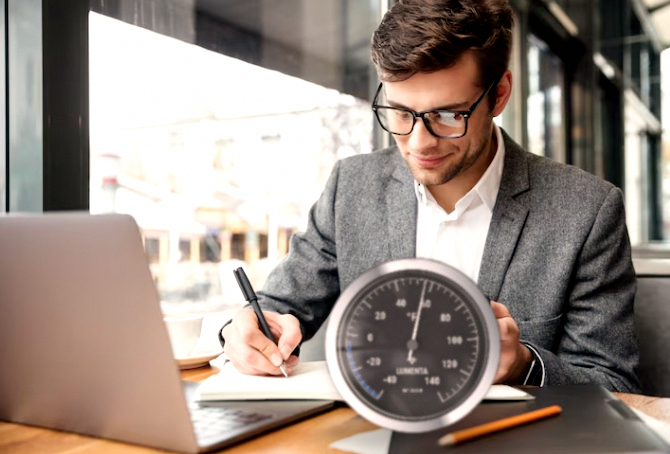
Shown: value=56 unit=°F
